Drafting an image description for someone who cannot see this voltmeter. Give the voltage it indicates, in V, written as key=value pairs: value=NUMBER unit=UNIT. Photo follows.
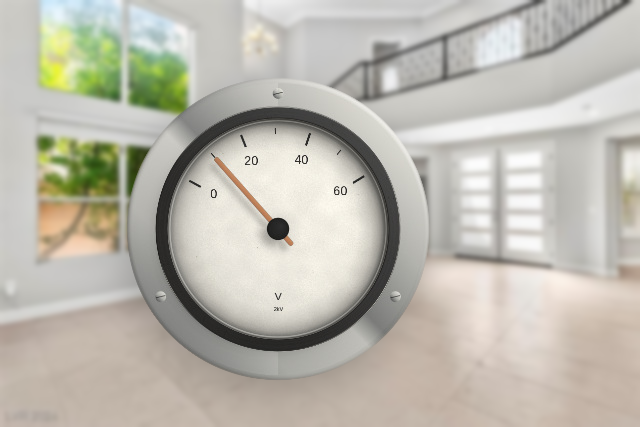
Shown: value=10 unit=V
